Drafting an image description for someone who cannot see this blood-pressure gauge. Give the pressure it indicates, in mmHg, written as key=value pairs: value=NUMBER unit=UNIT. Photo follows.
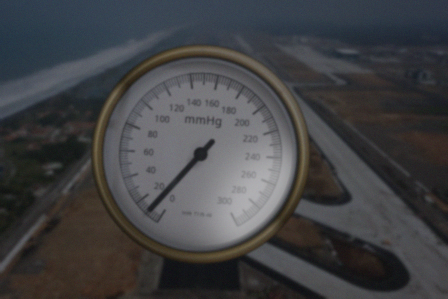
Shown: value=10 unit=mmHg
